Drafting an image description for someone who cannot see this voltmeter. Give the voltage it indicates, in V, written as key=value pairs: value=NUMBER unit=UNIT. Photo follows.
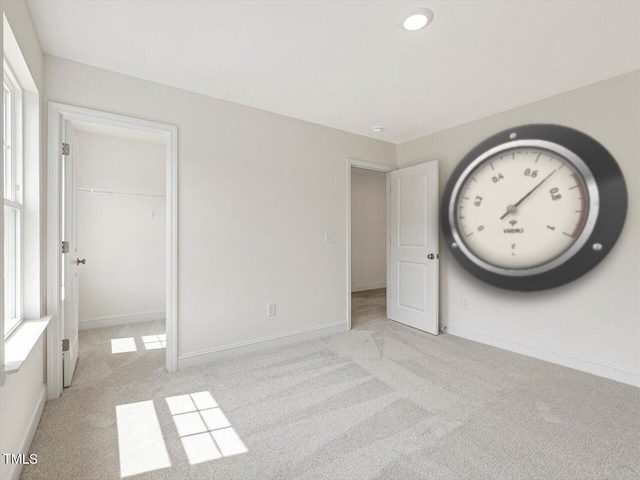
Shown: value=0.7 unit=V
